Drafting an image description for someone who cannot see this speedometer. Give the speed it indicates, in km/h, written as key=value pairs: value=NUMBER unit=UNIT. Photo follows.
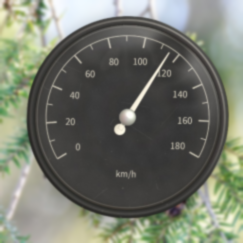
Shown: value=115 unit=km/h
